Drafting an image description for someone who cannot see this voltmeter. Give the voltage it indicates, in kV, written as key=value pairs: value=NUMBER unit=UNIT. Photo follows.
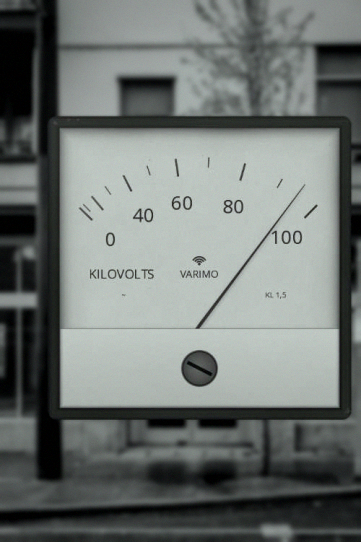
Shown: value=95 unit=kV
